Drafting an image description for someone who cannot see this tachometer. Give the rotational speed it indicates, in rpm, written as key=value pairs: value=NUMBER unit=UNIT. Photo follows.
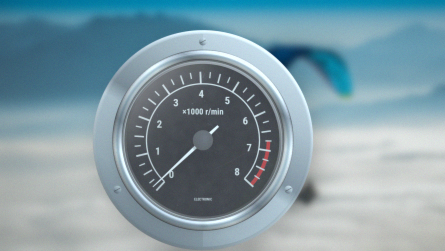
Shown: value=125 unit=rpm
